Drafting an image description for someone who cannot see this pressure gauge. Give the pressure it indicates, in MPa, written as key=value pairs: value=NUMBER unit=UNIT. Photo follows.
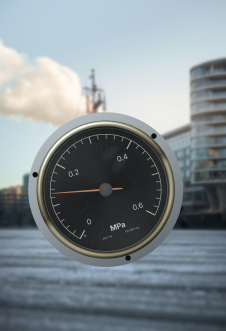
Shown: value=0.13 unit=MPa
